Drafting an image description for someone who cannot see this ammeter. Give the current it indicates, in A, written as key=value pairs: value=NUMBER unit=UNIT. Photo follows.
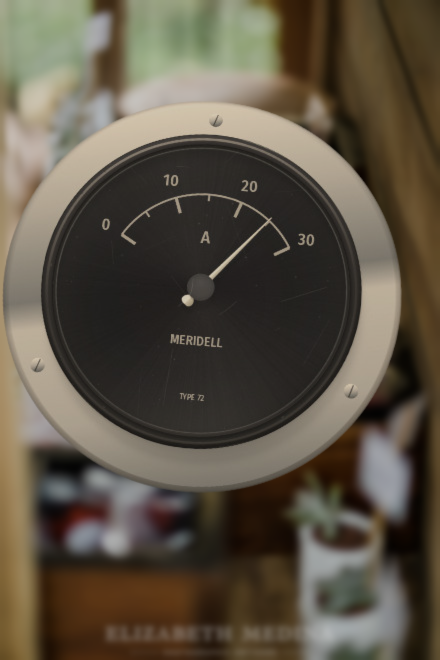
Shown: value=25 unit=A
